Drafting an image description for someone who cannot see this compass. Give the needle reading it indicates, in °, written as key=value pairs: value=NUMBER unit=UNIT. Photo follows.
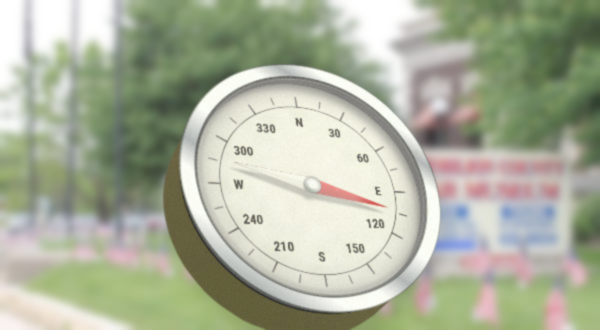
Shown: value=105 unit=°
